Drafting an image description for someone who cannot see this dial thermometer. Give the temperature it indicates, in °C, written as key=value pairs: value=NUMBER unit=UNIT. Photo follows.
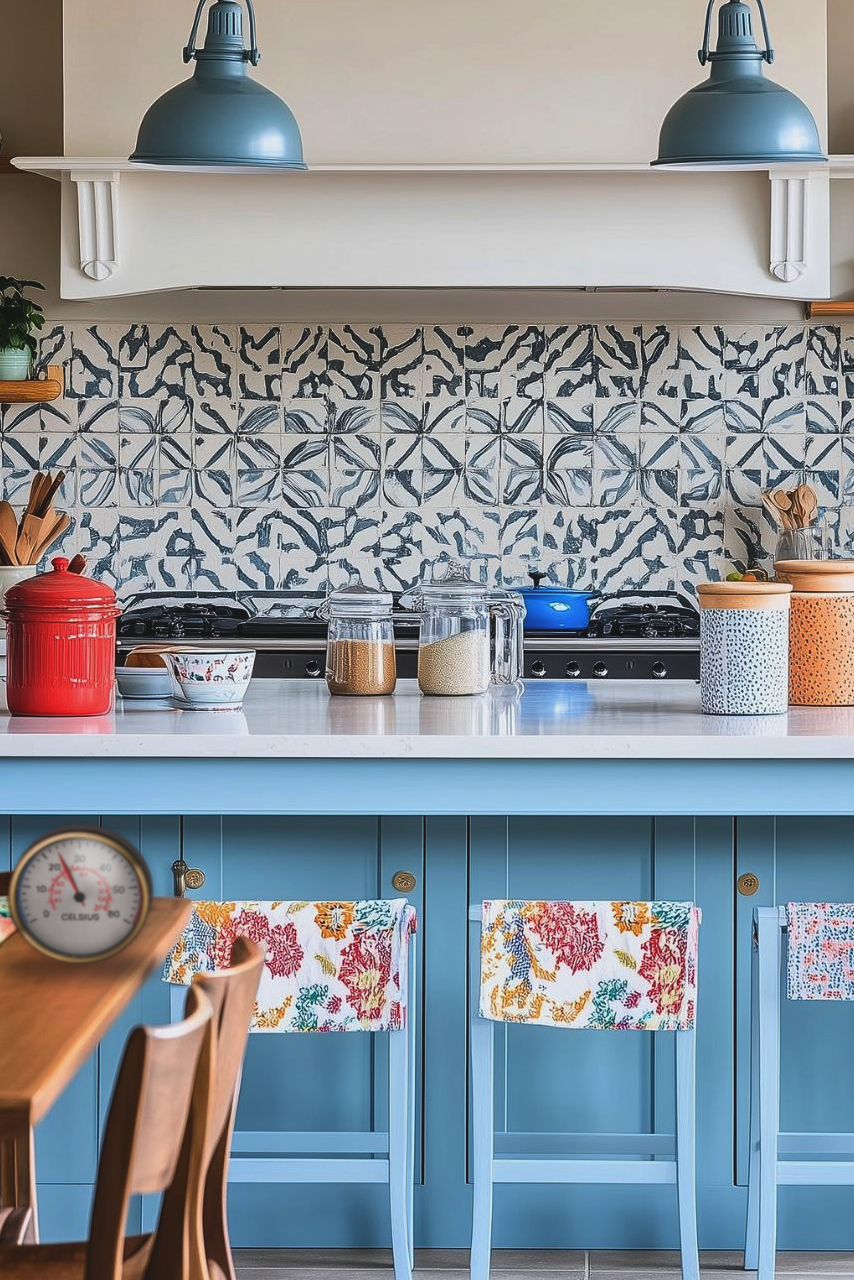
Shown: value=24 unit=°C
